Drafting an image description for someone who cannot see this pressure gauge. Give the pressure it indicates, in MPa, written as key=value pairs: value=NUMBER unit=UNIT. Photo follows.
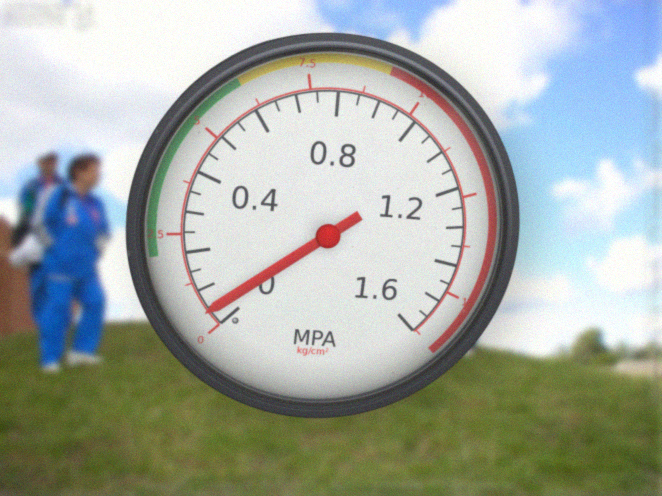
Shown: value=0.05 unit=MPa
